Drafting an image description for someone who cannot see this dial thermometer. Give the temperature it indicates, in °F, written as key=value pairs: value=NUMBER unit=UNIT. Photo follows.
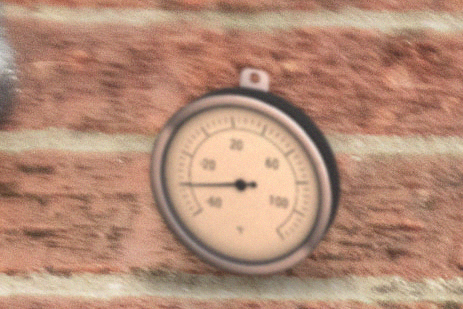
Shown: value=-40 unit=°F
